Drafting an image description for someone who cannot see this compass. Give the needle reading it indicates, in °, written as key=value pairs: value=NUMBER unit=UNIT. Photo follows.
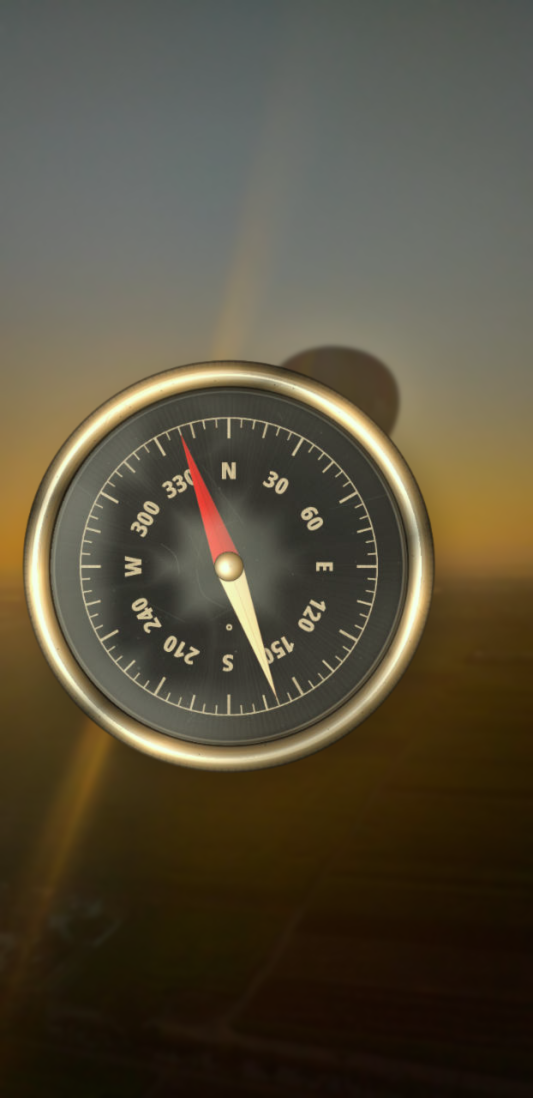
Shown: value=340 unit=°
